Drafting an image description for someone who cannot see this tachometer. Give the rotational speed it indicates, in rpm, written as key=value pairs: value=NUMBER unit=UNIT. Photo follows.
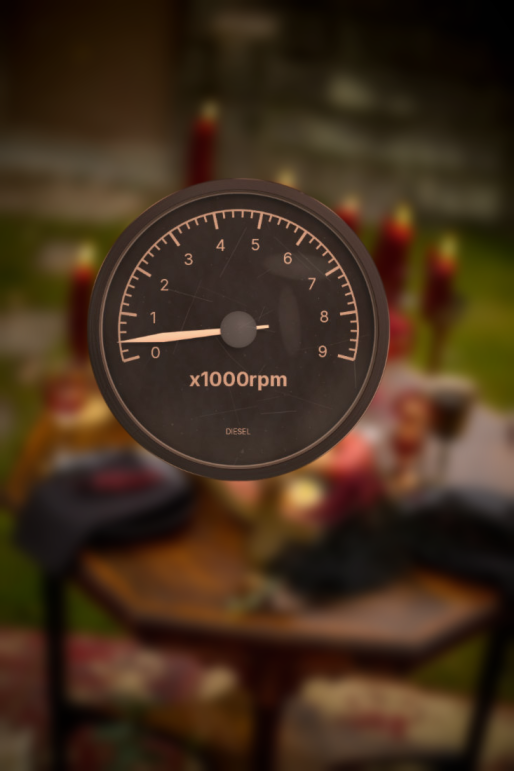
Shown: value=400 unit=rpm
